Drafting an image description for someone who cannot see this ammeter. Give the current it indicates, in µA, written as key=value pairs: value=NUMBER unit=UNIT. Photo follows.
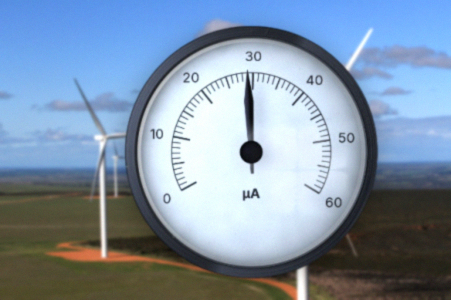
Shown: value=29 unit=µA
